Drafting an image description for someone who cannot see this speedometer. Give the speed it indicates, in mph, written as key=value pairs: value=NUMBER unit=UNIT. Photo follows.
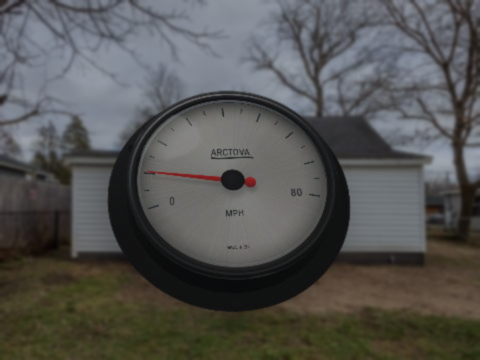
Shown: value=10 unit=mph
